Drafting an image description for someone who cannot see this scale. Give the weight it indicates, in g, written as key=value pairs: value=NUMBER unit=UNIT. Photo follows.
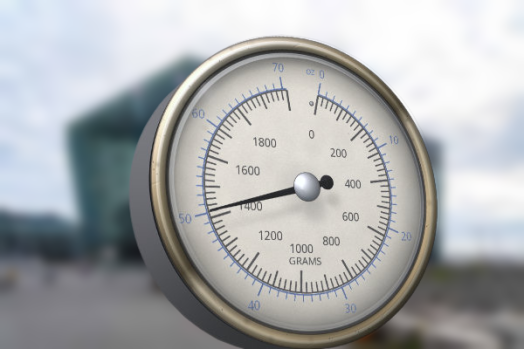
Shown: value=1420 unit=g
